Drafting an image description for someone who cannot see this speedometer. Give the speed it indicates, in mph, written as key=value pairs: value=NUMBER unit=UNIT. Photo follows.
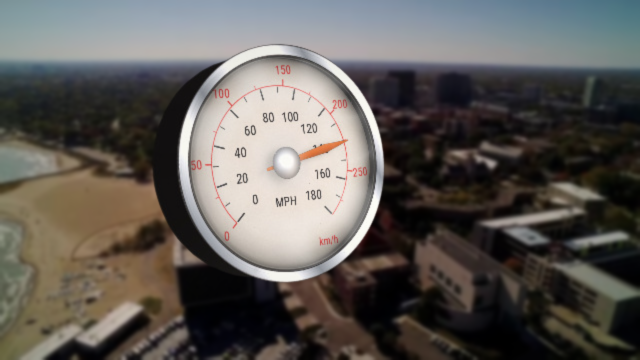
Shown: value=140 unit=mph
